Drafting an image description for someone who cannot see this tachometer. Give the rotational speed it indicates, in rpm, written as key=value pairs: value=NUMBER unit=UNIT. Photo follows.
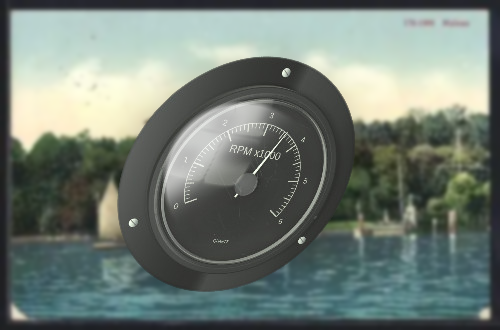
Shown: value=3500 unit=rpm
